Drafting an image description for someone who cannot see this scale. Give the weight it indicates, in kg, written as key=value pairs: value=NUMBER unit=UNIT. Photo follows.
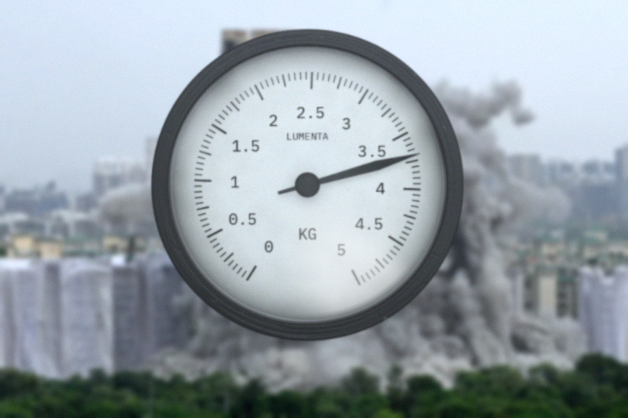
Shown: value=3.7 unit=kg
